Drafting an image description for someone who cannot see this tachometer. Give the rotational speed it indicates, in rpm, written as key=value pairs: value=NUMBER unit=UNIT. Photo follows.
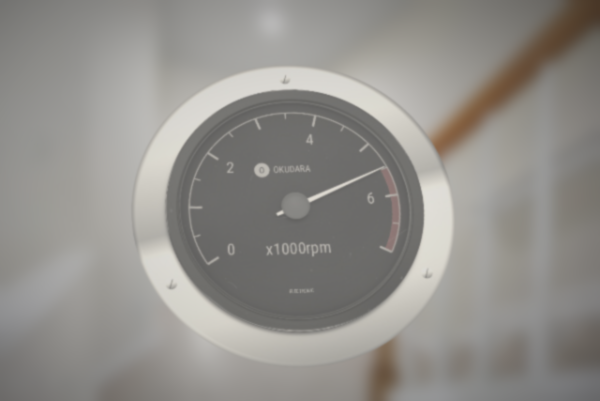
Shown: value=5500 unit=rpm
